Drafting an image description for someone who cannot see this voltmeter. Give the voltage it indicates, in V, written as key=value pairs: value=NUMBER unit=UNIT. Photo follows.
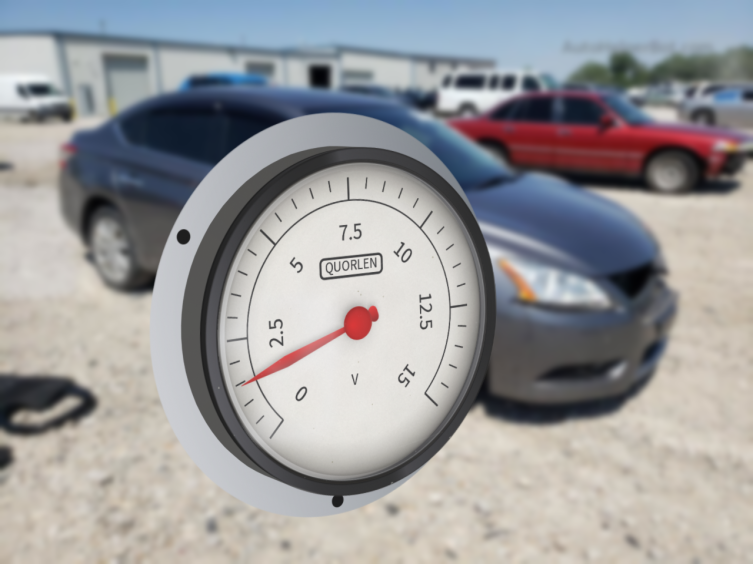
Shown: value=1.5 unit=V
